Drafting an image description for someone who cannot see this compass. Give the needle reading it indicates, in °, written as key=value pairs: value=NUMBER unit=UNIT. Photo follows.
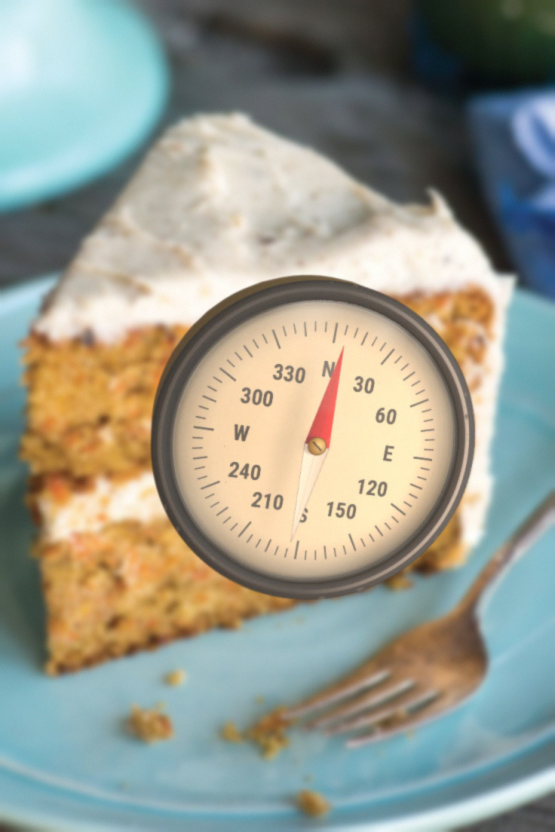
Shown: value=5 unit=°
